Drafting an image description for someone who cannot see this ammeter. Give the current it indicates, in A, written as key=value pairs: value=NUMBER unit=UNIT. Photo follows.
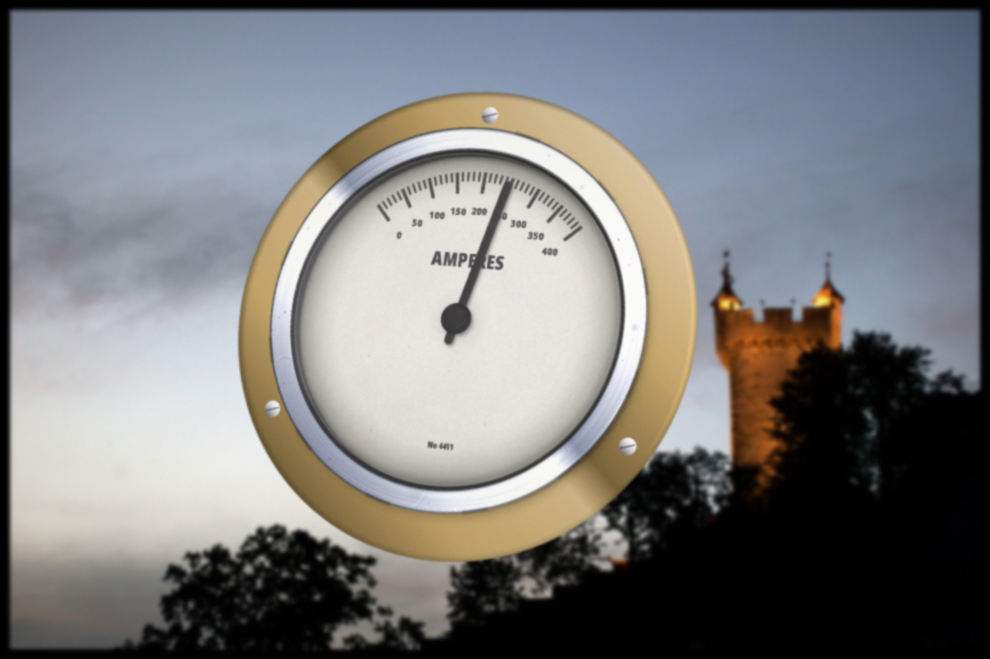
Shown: value=250 unit=A
